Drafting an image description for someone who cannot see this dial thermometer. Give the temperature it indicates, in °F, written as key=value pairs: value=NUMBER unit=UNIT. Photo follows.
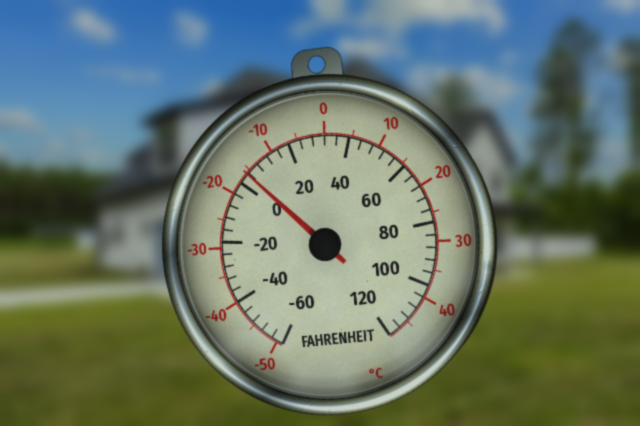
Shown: value=4 unit=°F
